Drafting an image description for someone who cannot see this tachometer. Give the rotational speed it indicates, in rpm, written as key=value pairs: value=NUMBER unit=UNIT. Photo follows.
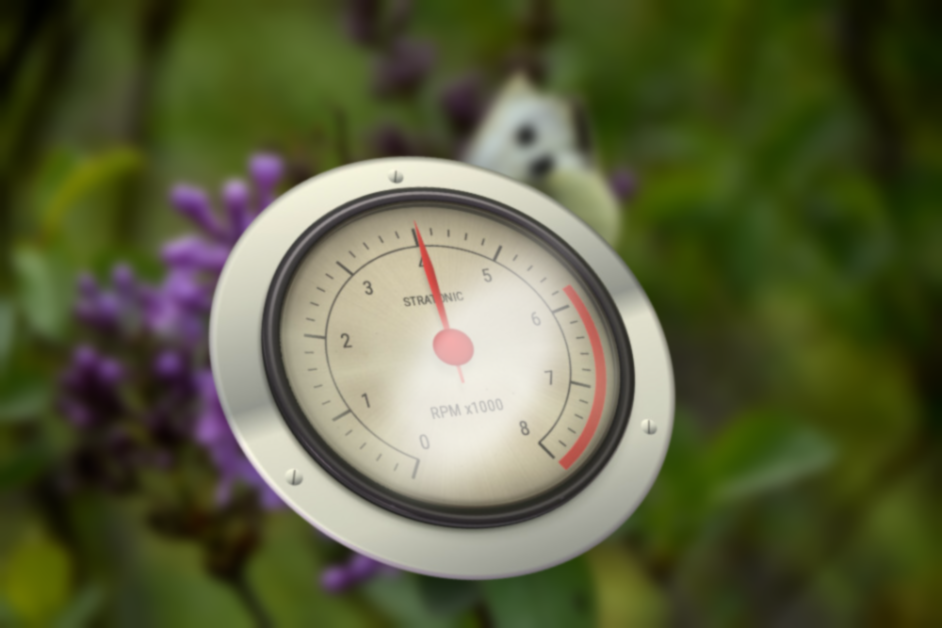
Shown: value=4000 unit=rpm
